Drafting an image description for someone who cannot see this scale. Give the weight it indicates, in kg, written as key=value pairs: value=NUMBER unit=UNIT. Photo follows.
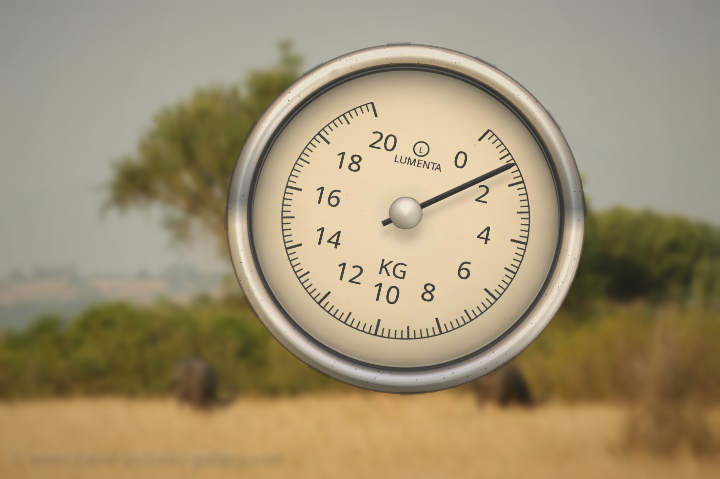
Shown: value=1.4 unit=kg
